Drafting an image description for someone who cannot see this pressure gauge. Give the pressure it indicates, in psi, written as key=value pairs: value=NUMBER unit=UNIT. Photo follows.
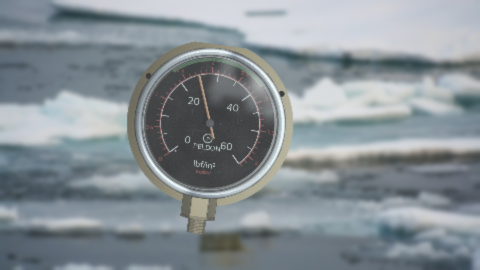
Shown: value=25 unit=psi
